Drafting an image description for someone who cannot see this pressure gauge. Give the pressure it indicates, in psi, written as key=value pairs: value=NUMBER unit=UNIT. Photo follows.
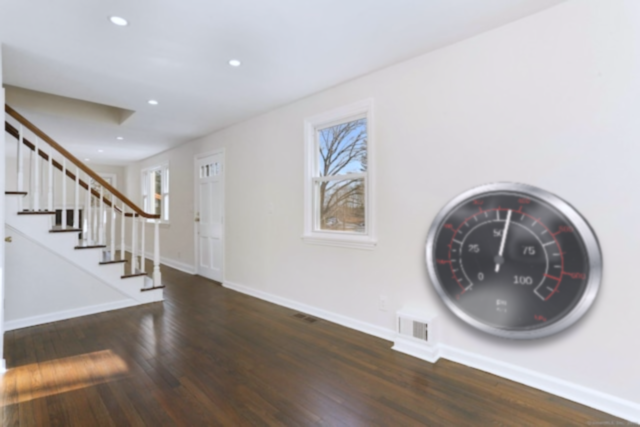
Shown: value=55 unit=psi
